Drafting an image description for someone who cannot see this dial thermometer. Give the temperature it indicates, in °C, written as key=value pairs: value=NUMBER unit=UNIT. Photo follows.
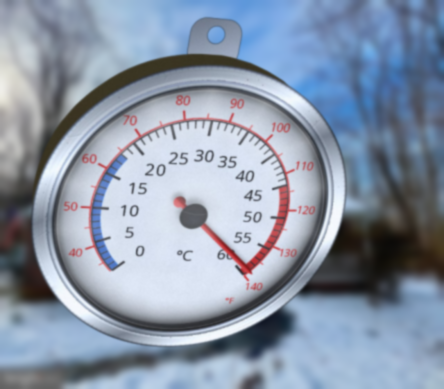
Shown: value=59 unit=°C
